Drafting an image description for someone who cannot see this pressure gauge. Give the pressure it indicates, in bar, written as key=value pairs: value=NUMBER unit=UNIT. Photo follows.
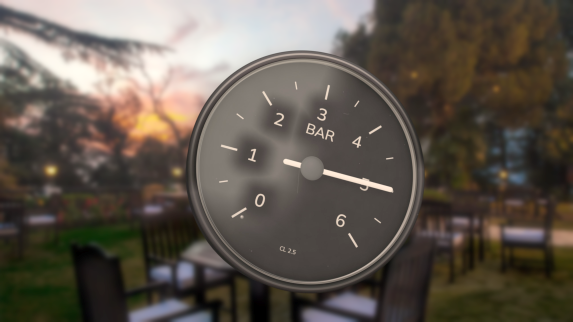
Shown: value=5 unit=bar
